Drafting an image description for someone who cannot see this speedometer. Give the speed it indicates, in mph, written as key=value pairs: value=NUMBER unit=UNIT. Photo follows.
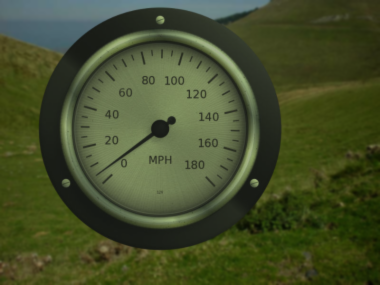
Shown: value=5 unit=mph
